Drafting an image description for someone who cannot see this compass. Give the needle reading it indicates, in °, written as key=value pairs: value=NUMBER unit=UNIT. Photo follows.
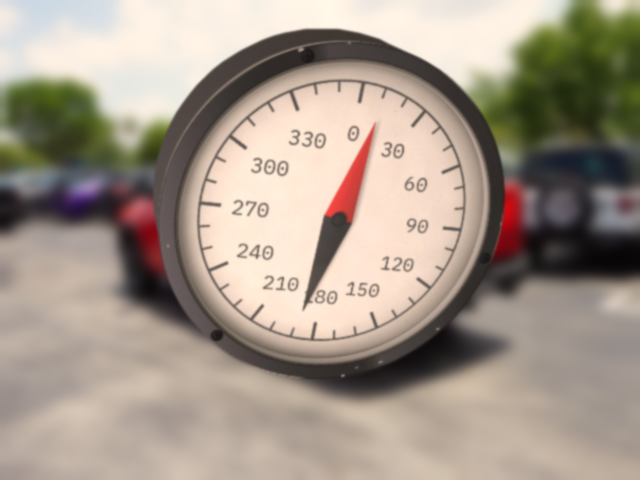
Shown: value=10 unit=°
